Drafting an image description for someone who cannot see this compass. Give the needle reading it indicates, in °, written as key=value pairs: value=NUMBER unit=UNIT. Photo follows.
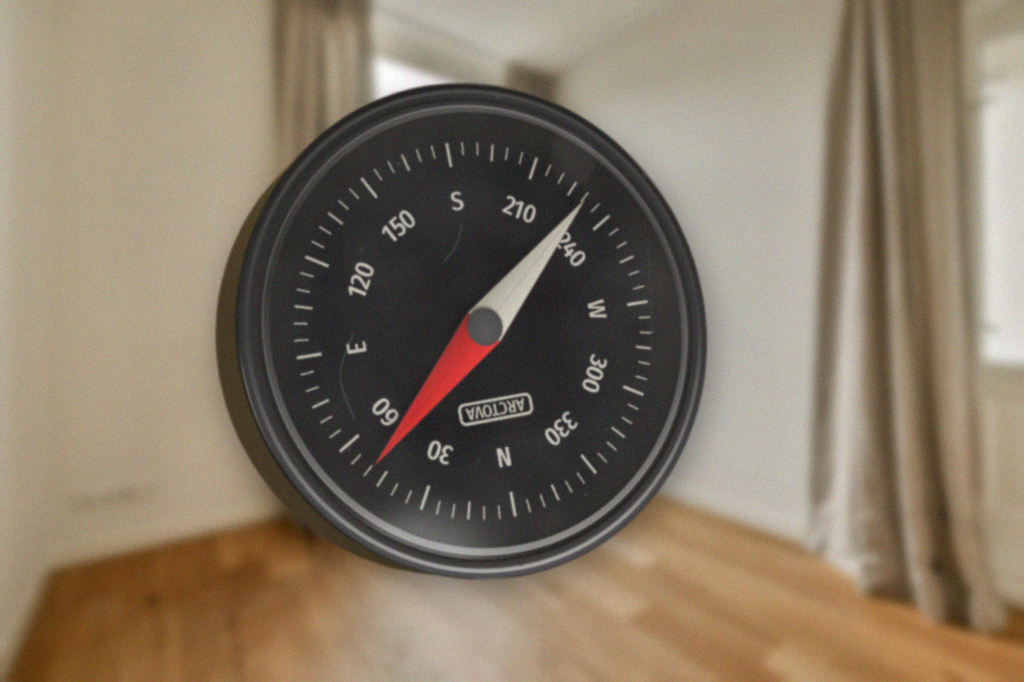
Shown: value=50 unit=°
